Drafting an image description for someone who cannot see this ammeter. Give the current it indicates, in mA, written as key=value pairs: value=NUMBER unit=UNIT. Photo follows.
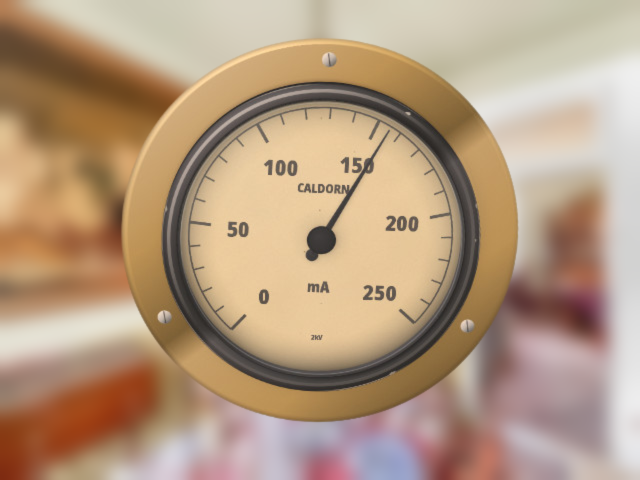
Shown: value=155 unit=mA
